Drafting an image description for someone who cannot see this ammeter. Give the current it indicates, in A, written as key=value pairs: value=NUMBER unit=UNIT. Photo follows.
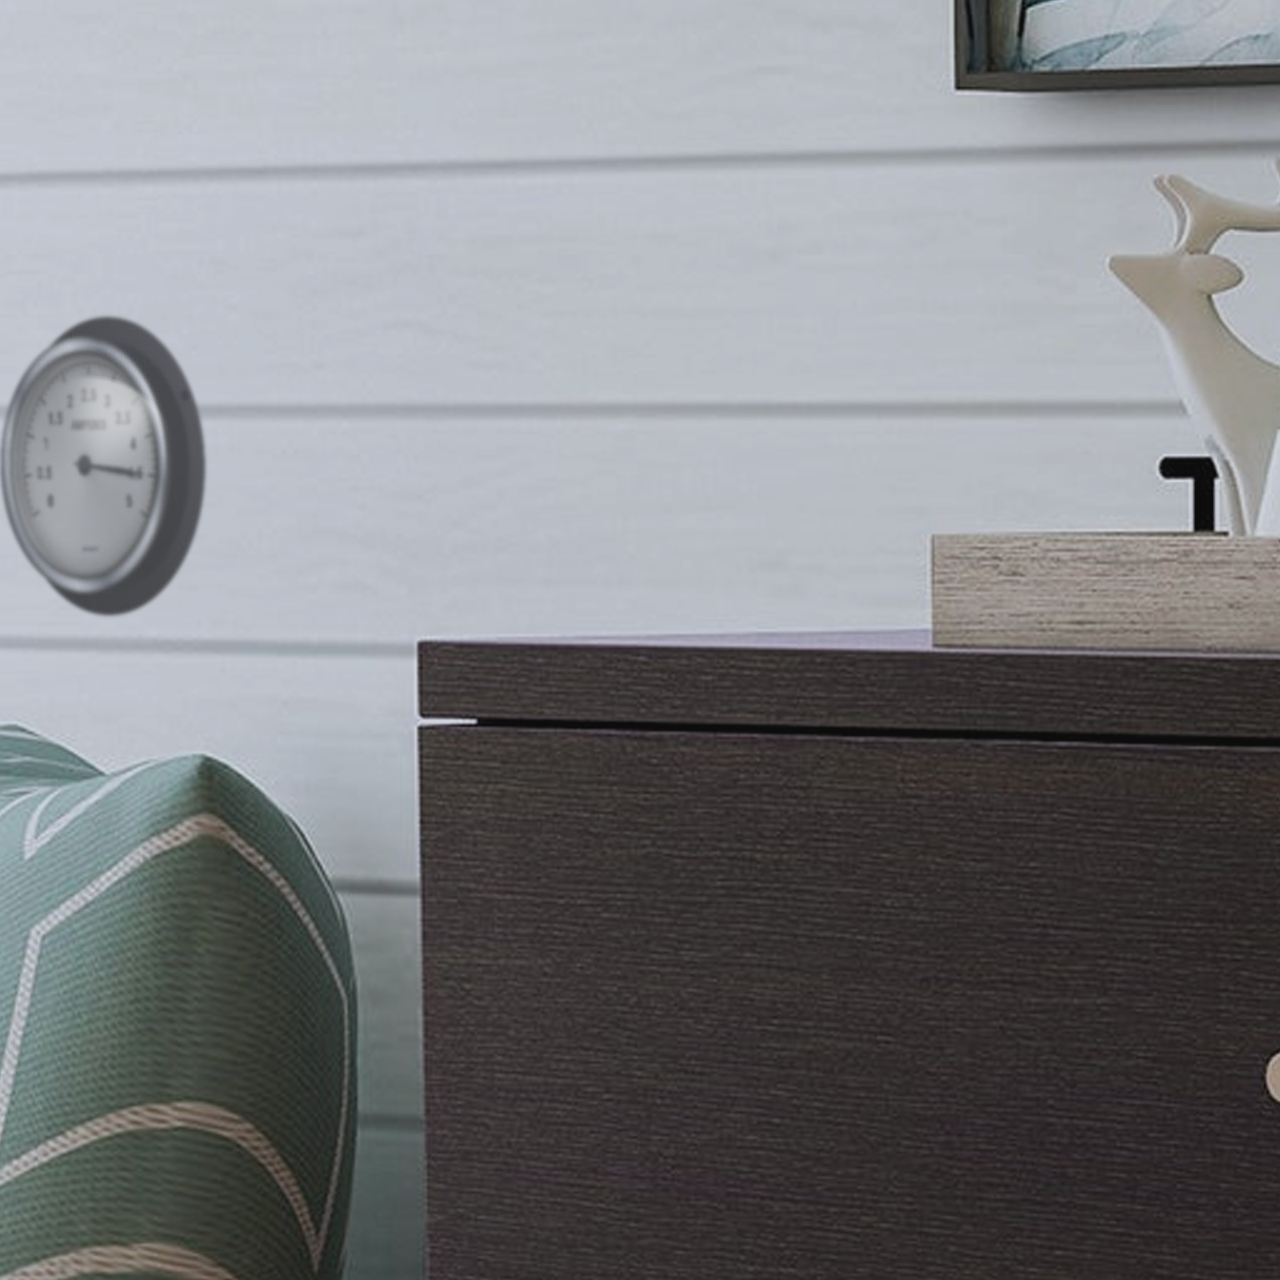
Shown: value=4.5 unit=A
